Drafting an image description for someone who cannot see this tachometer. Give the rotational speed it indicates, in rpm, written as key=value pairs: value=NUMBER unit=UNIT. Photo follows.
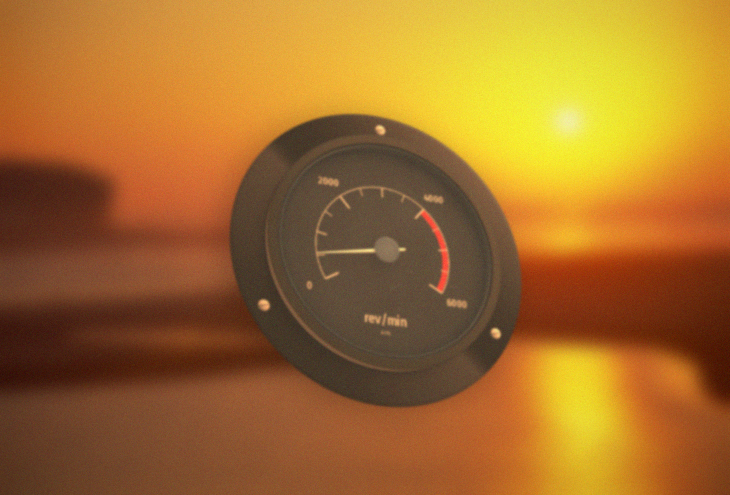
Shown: value=500 unit=rpm
